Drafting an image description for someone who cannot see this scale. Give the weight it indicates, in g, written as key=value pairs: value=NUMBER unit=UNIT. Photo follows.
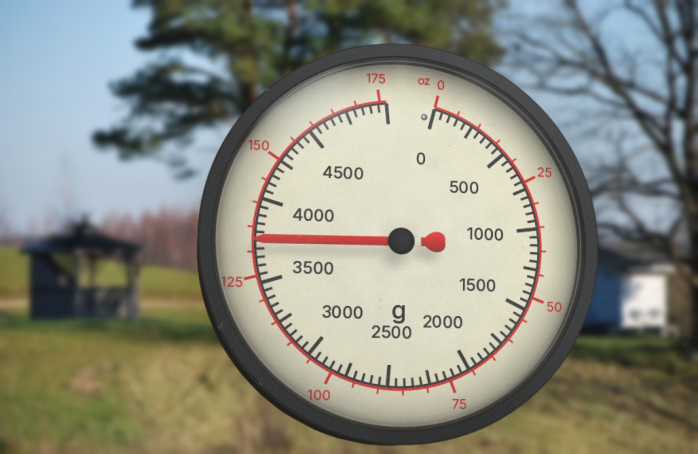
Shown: value=3750 unit=g
